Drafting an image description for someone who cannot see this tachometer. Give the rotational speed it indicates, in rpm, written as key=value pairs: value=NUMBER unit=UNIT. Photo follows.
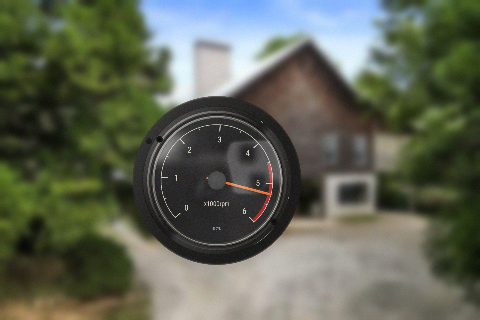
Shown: value=5250 unit=rpm
